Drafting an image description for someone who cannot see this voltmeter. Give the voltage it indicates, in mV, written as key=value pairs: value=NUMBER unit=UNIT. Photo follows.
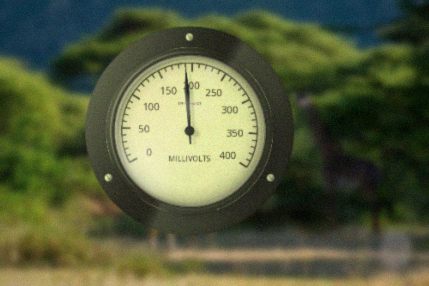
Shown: value=190 unit=mV
